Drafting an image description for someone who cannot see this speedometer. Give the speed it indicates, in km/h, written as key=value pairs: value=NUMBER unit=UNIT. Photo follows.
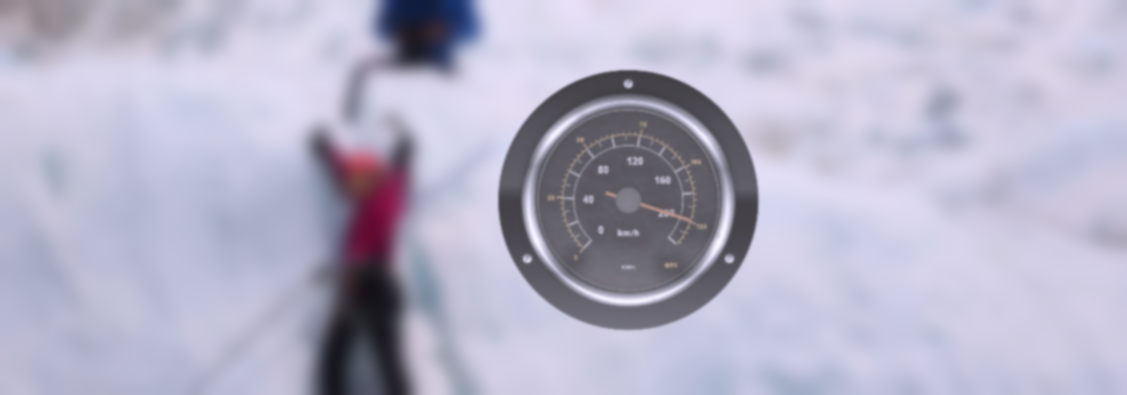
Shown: value=200 unit=km/h
